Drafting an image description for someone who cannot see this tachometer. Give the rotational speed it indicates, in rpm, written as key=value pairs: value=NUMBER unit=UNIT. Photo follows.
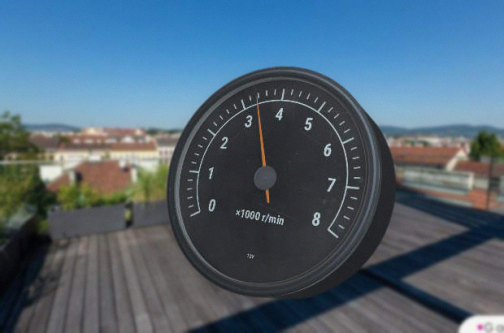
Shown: value=3400 unit=rpm
